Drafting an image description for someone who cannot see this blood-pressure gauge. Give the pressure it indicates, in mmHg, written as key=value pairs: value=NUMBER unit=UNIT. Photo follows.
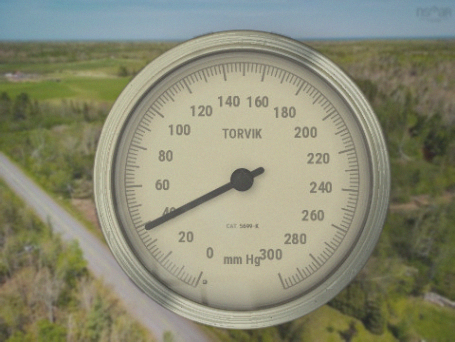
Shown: value=38 unit=mmHg
